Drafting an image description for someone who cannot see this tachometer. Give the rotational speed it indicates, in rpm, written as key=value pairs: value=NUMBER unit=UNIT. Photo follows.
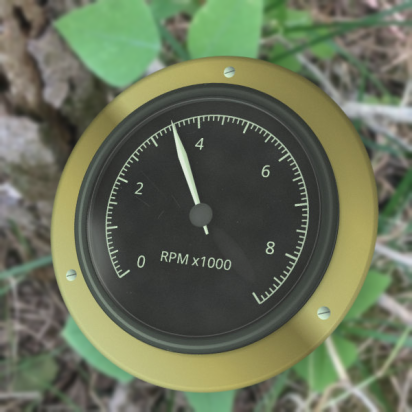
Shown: value=3500 unit=rpm
